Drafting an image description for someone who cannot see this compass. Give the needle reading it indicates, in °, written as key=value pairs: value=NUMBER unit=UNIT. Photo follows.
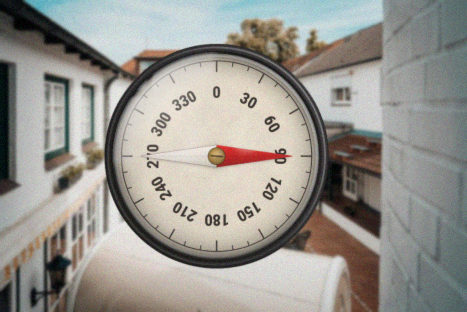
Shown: value=90 unit=°
